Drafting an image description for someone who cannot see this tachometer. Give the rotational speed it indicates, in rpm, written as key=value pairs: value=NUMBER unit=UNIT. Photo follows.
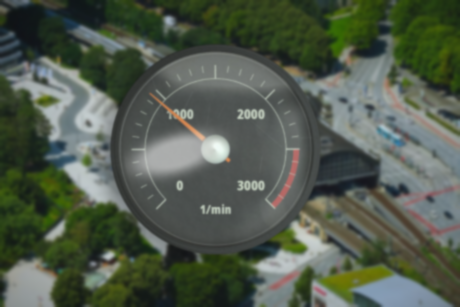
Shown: value=950 unit=rpm
